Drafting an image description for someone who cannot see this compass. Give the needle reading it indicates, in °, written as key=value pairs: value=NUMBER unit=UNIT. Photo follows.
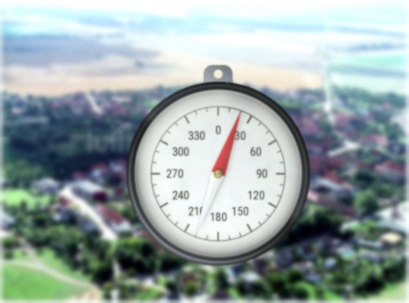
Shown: value=20 unit=°
